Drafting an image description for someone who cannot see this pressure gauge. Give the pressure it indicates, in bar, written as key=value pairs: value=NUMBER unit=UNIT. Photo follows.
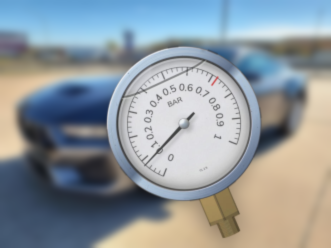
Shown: value=0.08 unit=bar
